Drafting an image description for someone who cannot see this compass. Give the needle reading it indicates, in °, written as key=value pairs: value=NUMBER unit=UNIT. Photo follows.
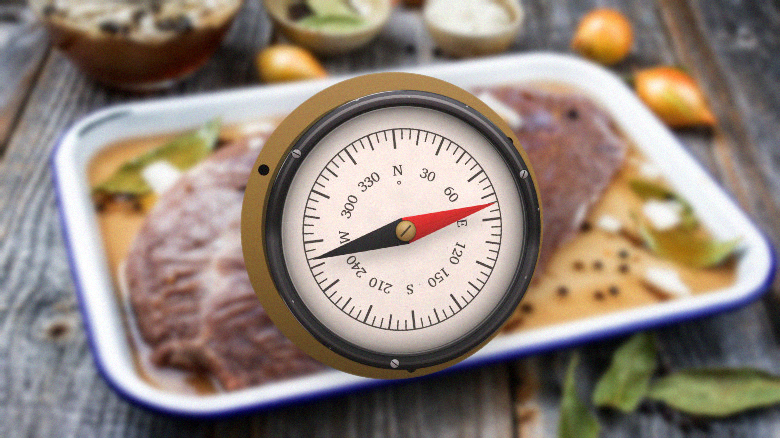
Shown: value=80 unit=°
